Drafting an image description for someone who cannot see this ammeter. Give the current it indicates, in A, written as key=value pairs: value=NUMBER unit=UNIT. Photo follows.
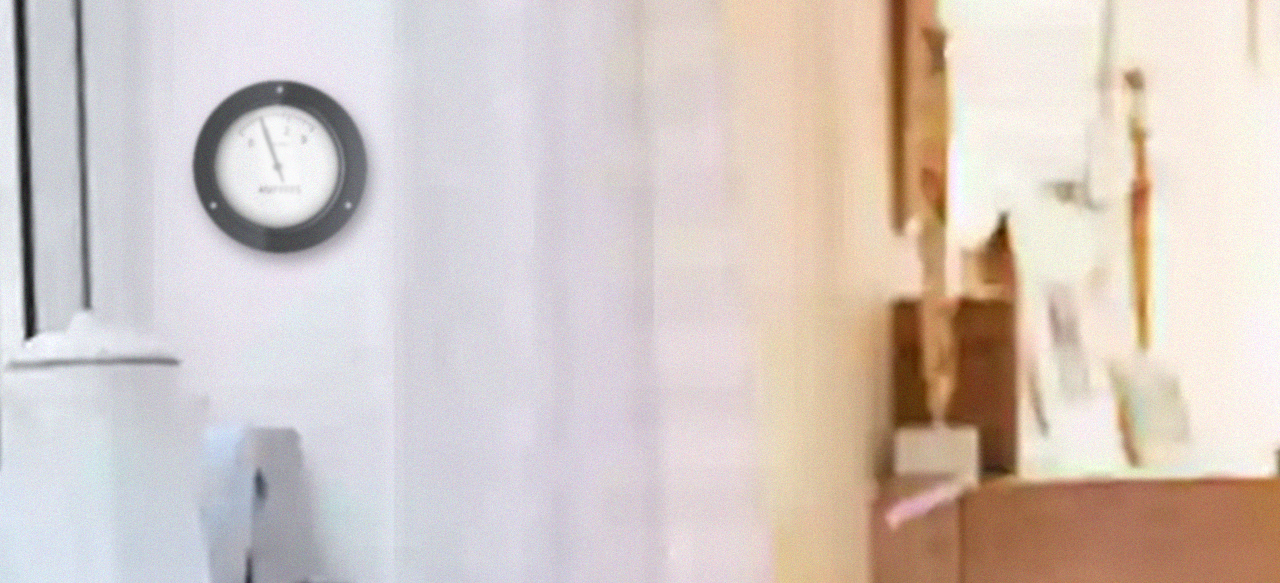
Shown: value=1 unit=A
